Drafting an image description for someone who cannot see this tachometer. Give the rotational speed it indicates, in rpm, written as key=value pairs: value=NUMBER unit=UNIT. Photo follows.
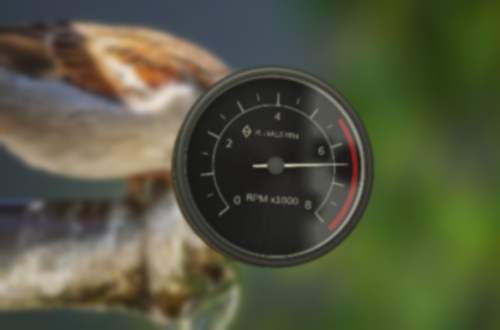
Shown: value=6500 unit=rpm
